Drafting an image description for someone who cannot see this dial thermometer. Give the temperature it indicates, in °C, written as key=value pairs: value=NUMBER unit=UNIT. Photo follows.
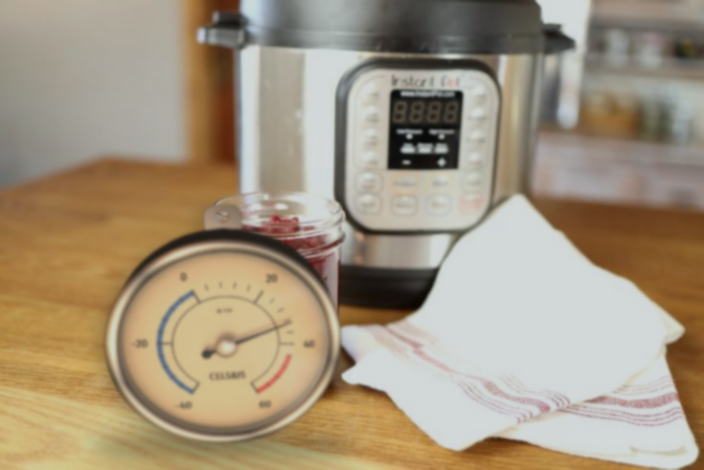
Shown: value=32 unit=°C
